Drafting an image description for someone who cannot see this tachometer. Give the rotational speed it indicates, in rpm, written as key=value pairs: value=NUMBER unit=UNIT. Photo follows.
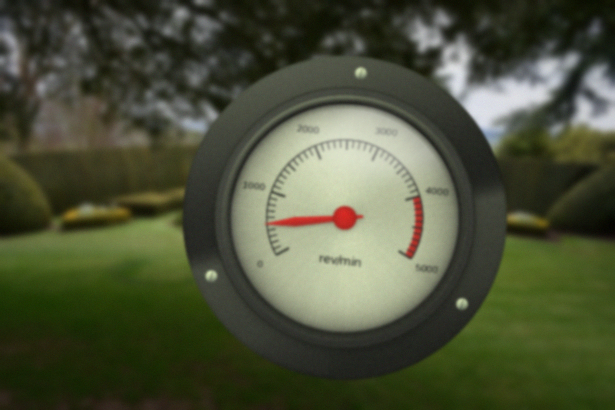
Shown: value=500 unit=rpm
